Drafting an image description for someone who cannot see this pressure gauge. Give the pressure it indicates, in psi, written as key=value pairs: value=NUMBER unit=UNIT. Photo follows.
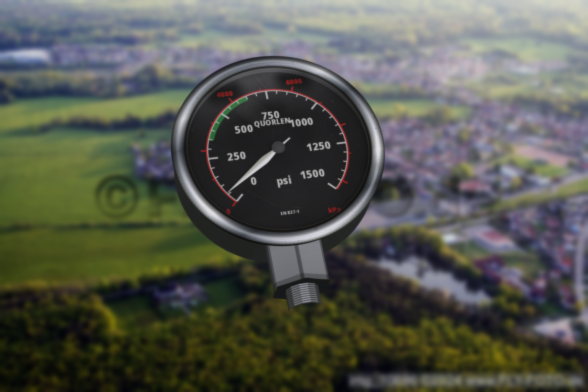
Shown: value=50 unit=psi
